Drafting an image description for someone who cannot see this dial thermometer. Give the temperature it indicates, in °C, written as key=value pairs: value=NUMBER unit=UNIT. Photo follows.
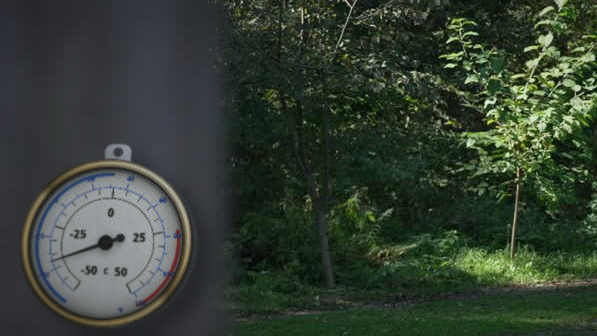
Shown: value=-37.5 unit=°C
